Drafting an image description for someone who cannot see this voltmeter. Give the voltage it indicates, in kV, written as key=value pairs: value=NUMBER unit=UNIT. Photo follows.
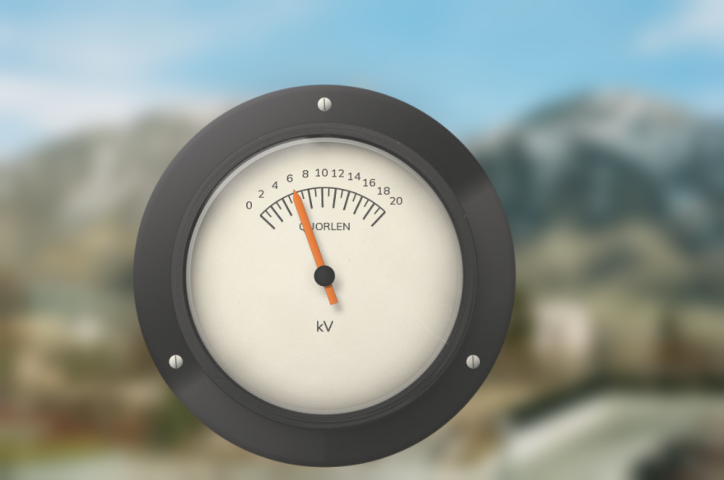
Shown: value=6 unit=kV
